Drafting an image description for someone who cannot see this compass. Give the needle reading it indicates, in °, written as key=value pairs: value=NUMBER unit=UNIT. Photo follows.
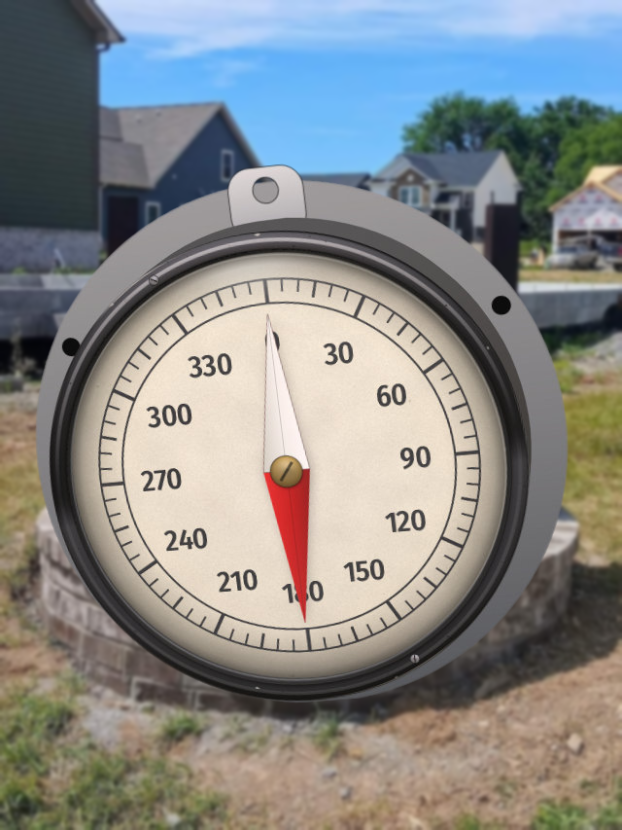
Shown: value=180 unit=°
